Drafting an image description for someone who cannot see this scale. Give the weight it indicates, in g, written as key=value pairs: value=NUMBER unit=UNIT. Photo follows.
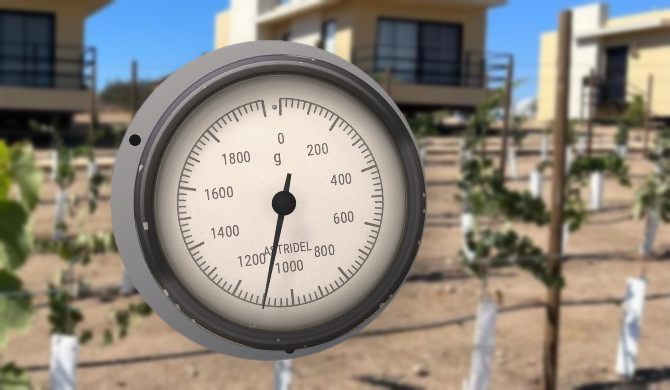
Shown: value=1100 unit=g
